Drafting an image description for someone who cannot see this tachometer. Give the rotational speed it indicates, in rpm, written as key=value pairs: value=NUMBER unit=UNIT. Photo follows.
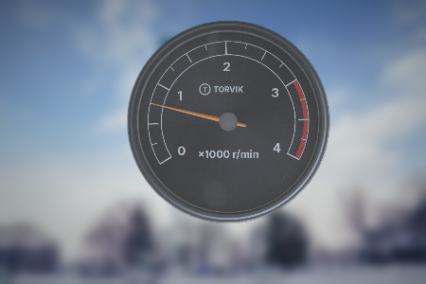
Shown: value=750 unit=rpm
